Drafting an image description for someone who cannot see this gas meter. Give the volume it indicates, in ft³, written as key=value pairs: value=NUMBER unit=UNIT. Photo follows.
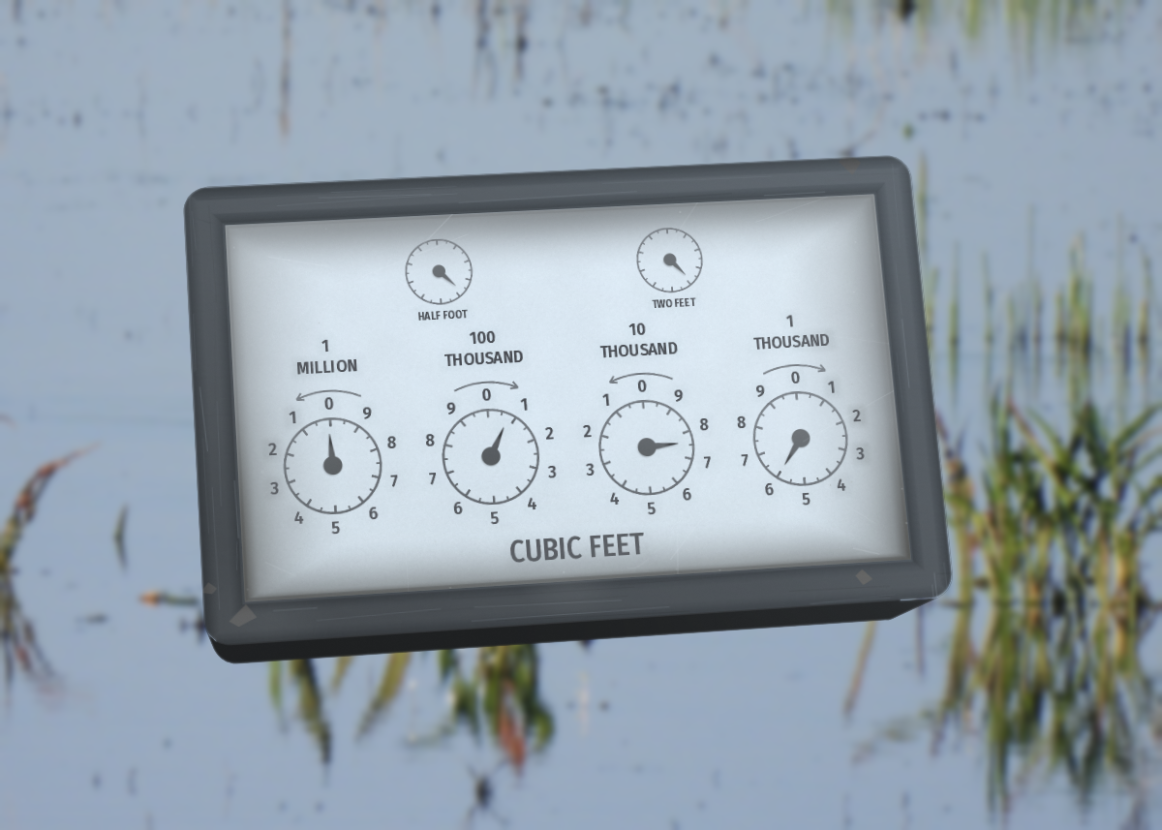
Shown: value=7600 unit=ft³
